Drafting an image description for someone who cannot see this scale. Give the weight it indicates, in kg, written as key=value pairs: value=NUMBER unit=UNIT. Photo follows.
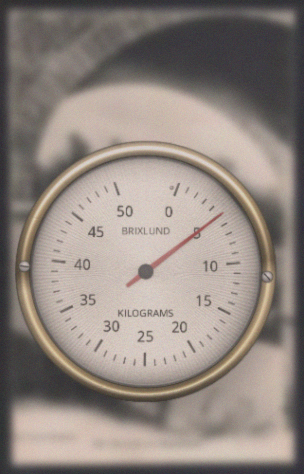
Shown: value=5 unit=kg
